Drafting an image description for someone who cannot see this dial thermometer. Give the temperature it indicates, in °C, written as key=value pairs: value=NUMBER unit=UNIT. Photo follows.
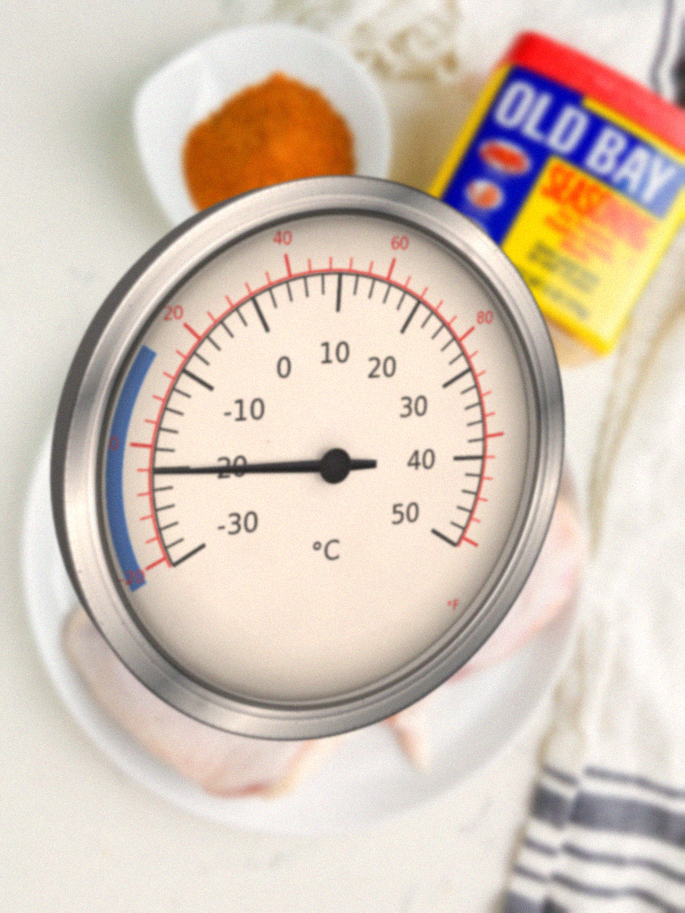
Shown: value=-20 unit=°C
